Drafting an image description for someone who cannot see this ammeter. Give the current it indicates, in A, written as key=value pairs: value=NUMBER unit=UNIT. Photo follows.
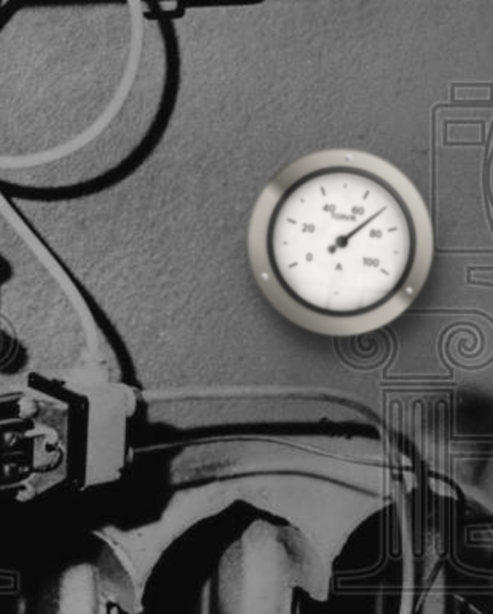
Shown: value=70 unit=A
